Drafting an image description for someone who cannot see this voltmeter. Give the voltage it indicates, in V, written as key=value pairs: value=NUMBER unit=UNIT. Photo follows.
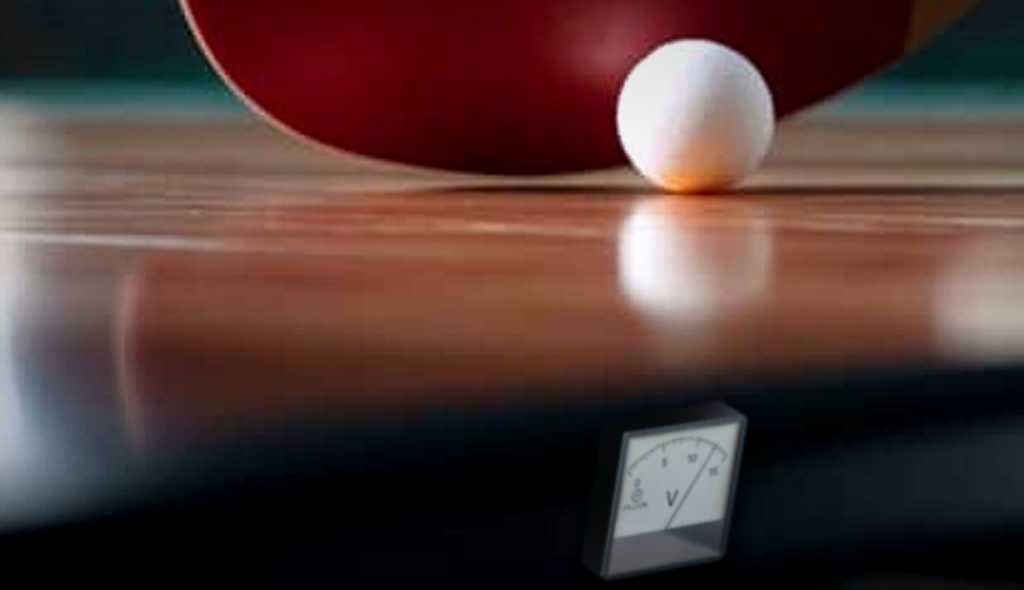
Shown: value=12.5 unit=V
